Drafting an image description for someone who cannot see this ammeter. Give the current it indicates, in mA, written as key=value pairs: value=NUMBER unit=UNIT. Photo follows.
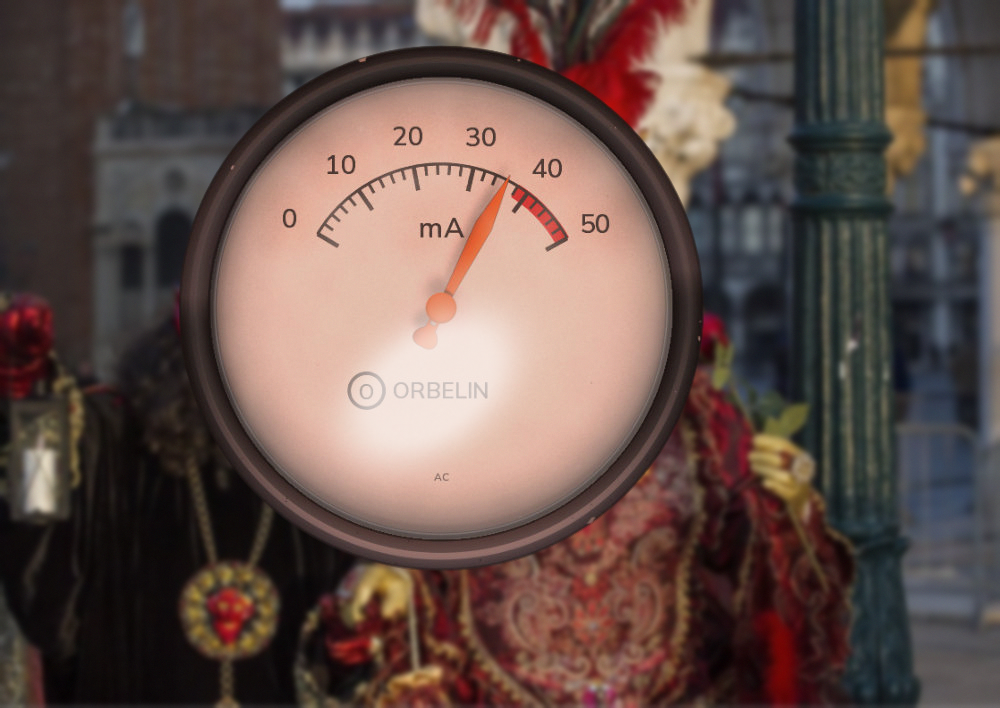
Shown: value=36 unit=mA
